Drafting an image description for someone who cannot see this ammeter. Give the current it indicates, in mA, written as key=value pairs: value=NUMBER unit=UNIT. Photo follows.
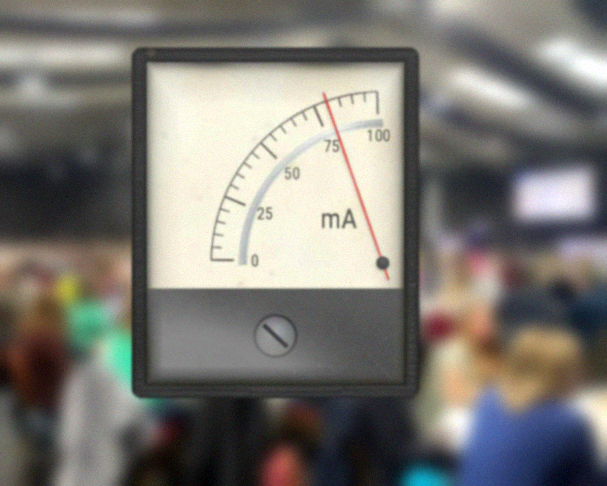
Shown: value=80 unit=mA
